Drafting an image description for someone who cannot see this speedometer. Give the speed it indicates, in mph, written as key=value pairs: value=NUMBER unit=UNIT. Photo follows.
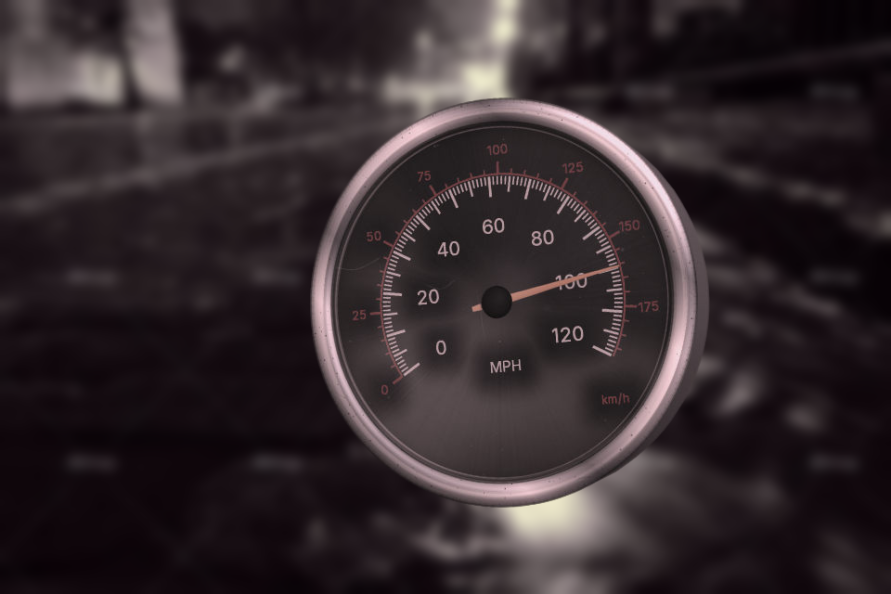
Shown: value=100 unit=mph
